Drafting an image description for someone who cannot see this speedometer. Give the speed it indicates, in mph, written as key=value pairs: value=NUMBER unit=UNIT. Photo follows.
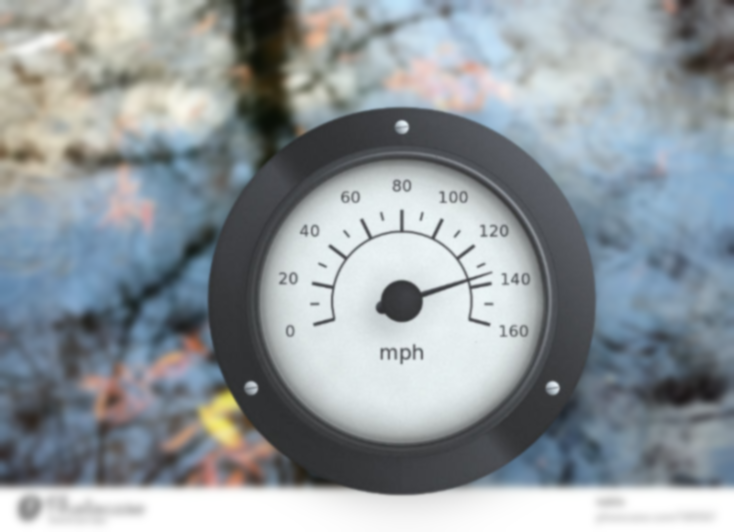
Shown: value=135 unit=mph
